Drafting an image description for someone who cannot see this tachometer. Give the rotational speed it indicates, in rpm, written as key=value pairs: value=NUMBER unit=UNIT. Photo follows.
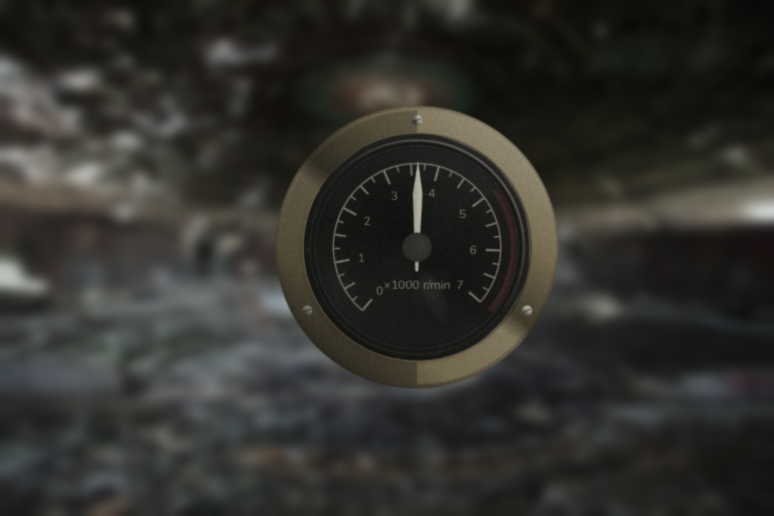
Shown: value=3625 unit=rpm
